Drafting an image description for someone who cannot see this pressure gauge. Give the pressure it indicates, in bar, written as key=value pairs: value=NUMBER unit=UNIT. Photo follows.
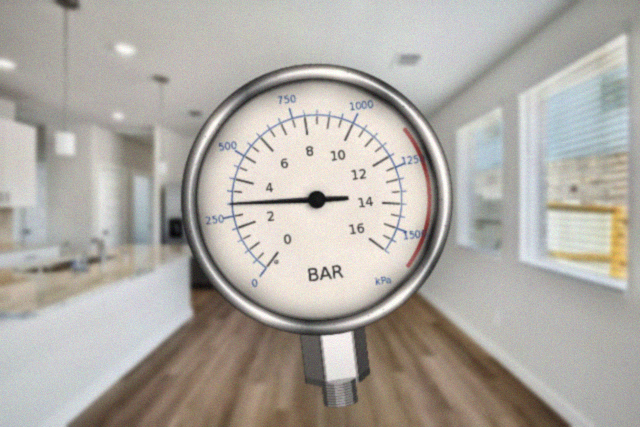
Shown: value=3 unit=bar
